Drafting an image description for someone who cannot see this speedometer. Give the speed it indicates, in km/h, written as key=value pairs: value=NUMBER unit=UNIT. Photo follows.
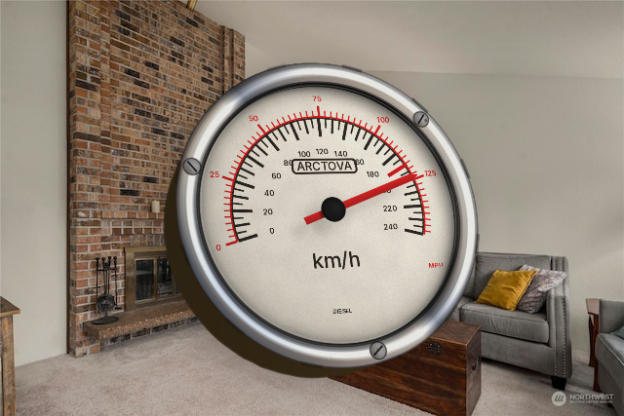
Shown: value=200 unit=km/h
